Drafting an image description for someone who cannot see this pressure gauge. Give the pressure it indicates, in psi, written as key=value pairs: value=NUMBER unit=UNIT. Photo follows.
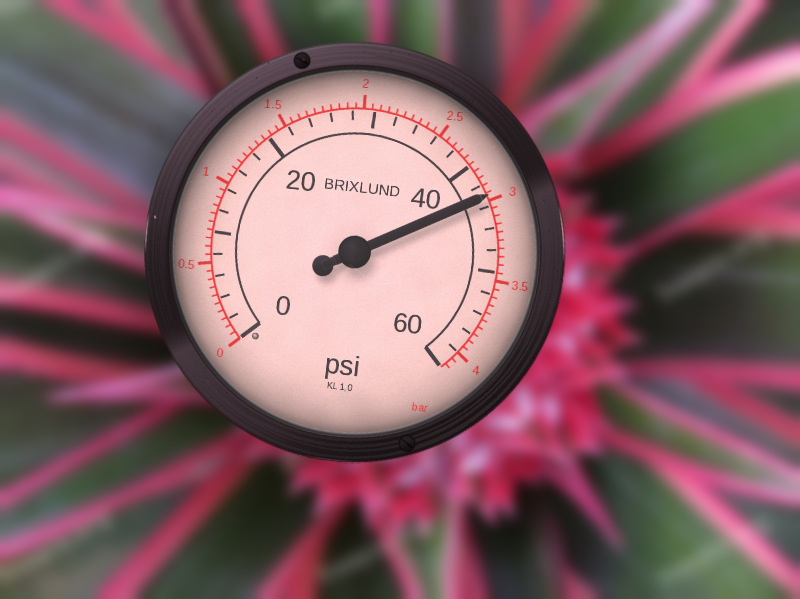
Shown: value=43 unit=psi
